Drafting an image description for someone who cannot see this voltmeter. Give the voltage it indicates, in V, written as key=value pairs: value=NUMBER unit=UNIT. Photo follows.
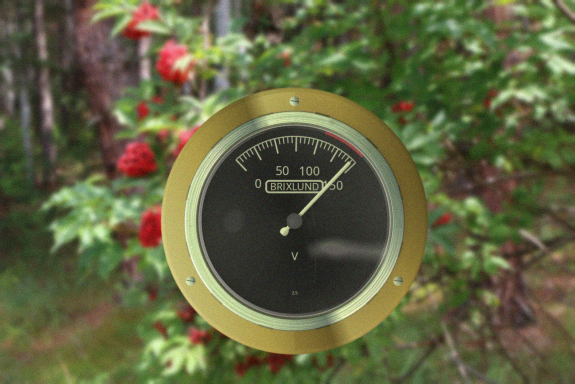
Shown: value=145 unit=V
